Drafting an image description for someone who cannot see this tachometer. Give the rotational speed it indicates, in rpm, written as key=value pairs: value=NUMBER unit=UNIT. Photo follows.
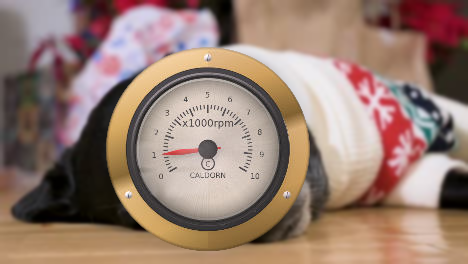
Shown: value=1000 unit=rpm
